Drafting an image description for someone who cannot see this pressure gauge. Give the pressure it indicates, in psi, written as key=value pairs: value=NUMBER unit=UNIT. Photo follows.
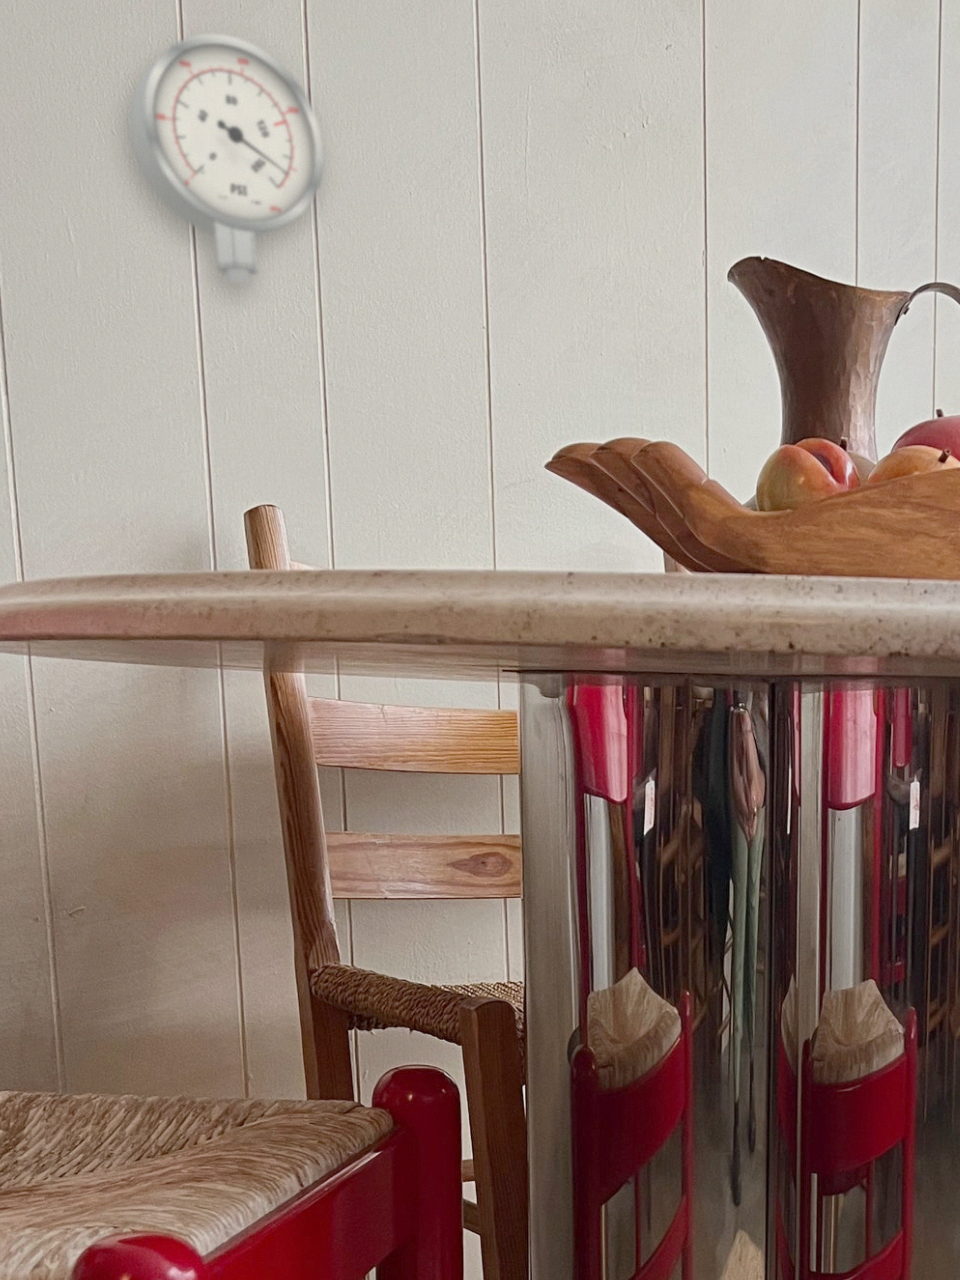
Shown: value=150 unit=psi
